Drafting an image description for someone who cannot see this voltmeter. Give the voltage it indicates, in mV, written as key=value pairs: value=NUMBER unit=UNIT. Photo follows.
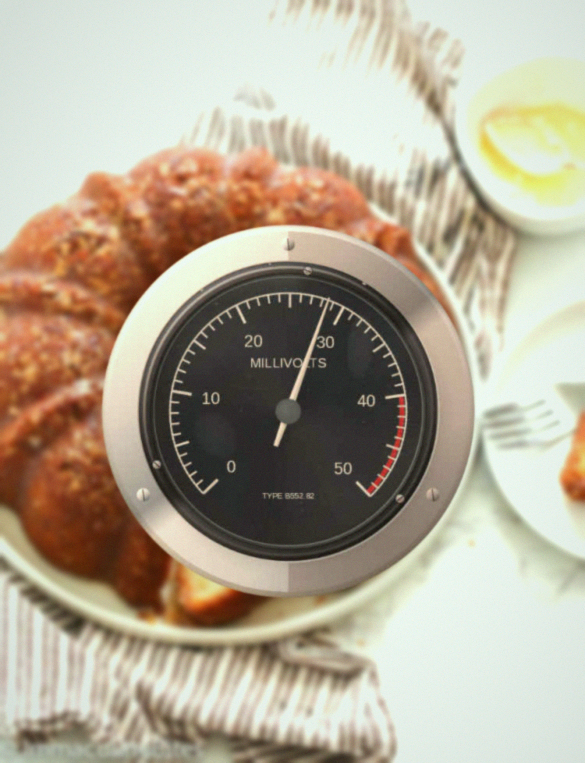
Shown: value=28.5 unit=mV
